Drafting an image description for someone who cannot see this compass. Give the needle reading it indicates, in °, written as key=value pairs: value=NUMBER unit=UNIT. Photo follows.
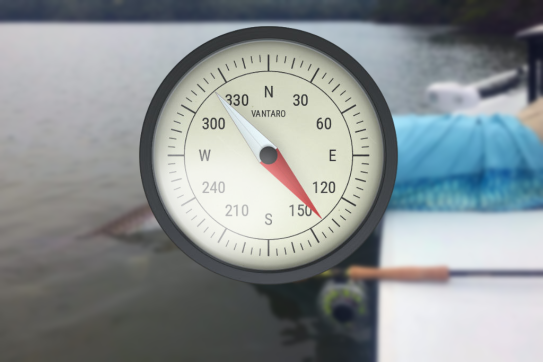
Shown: value=140 unit=°
